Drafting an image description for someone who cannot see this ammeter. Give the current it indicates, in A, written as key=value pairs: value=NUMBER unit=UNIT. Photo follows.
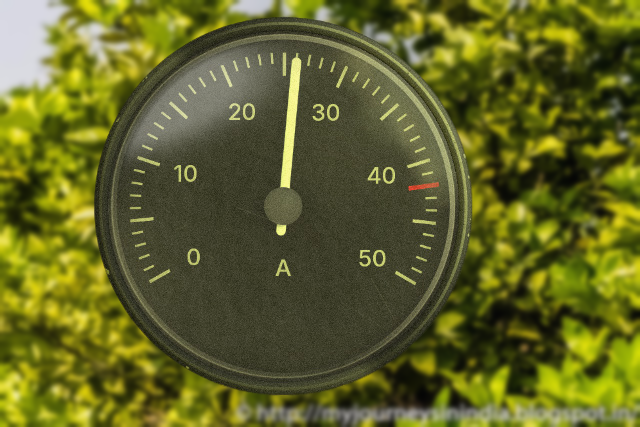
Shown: value=26 unit=A
